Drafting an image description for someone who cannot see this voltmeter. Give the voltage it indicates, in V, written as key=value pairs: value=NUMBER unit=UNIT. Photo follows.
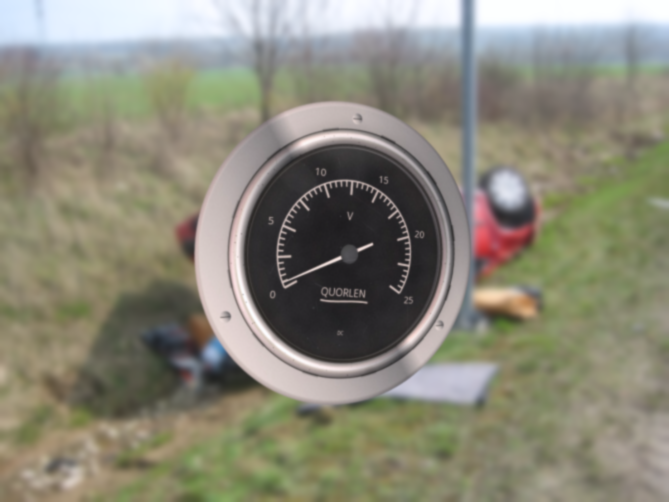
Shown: value=0.5 unit=V
